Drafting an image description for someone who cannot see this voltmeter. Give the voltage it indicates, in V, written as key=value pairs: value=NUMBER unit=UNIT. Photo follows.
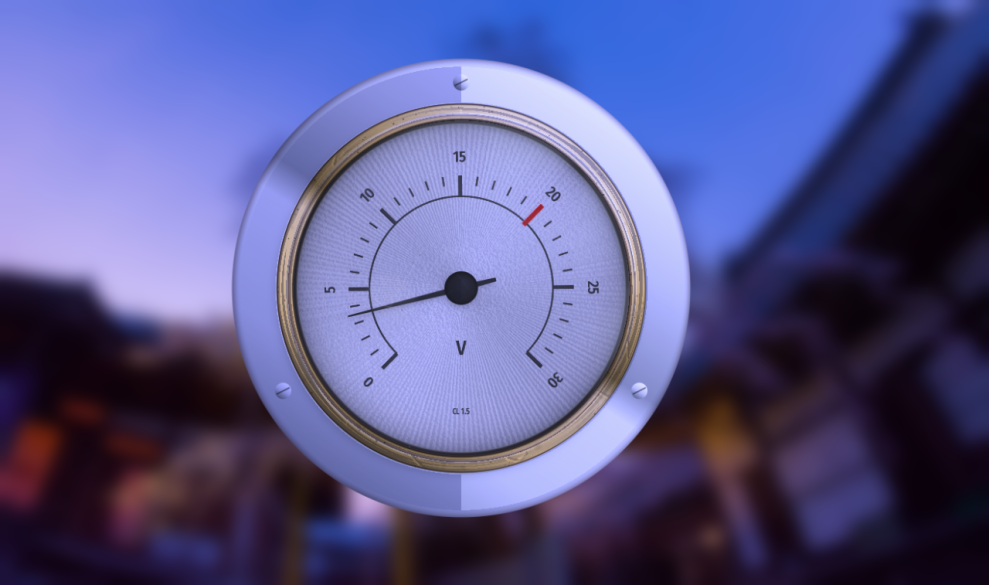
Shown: value=3.5 unit=V
